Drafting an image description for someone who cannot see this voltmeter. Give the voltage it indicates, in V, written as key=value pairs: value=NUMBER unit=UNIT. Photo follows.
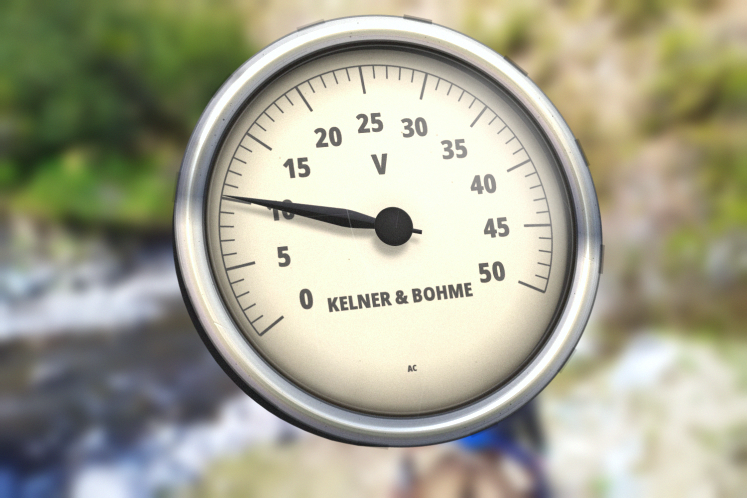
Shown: value=10 unit=V
